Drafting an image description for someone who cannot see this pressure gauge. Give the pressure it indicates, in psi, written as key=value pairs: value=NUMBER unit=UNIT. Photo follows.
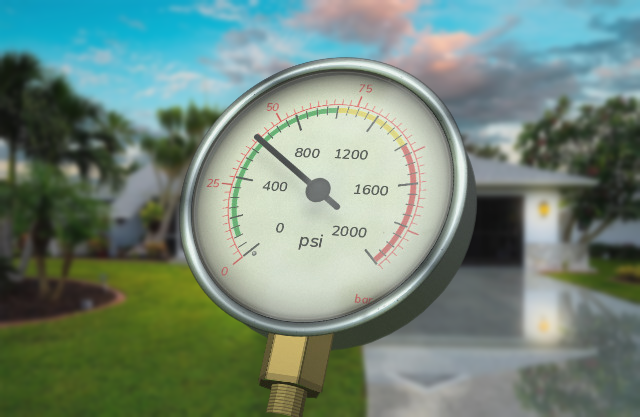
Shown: value=600 unit=psi
